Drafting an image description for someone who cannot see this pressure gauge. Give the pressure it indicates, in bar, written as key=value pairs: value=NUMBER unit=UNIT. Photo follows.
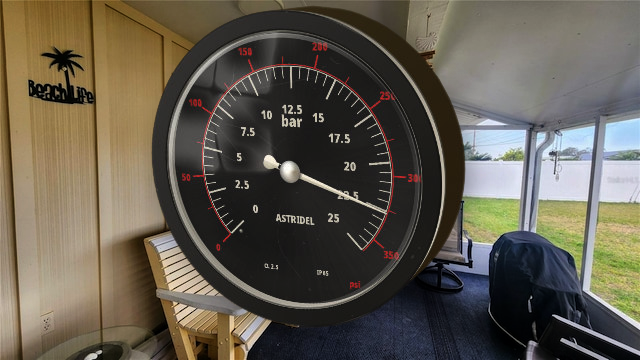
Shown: value=22.5 unit=bar
